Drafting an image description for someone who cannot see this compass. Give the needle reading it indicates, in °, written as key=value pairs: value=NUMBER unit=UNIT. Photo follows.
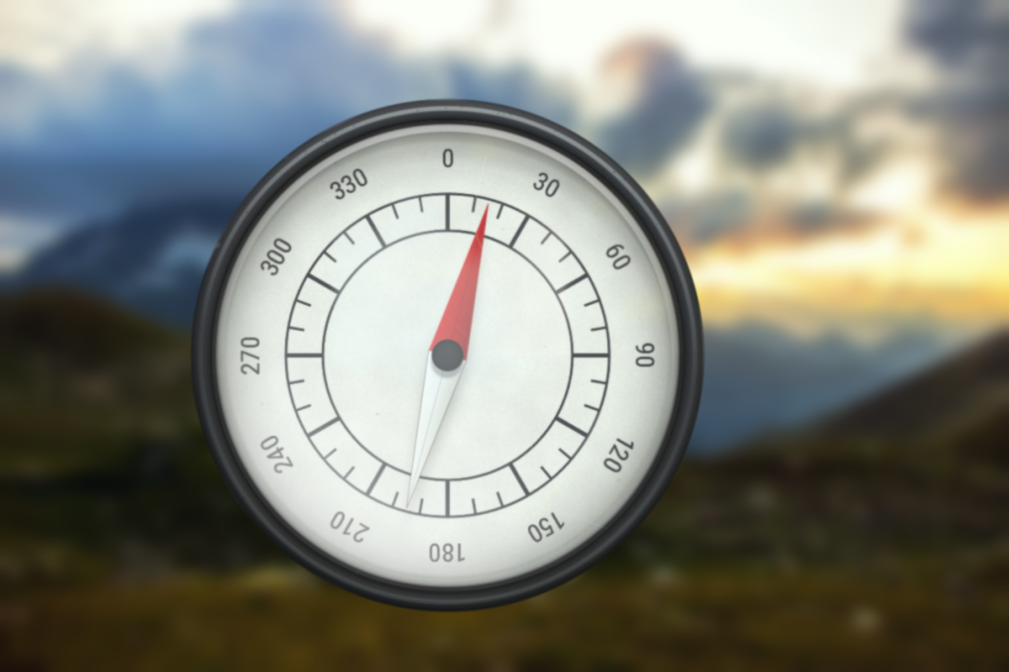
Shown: value=15 unit=°
